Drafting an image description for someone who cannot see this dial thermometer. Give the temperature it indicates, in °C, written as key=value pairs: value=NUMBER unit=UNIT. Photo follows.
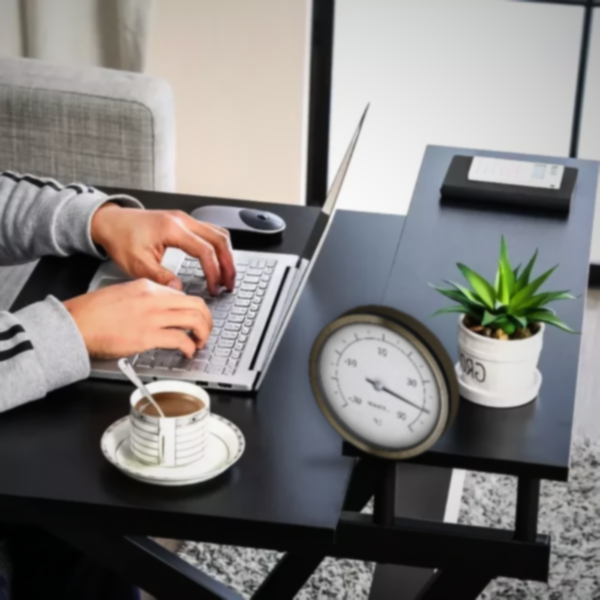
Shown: value=40 unit=°C
